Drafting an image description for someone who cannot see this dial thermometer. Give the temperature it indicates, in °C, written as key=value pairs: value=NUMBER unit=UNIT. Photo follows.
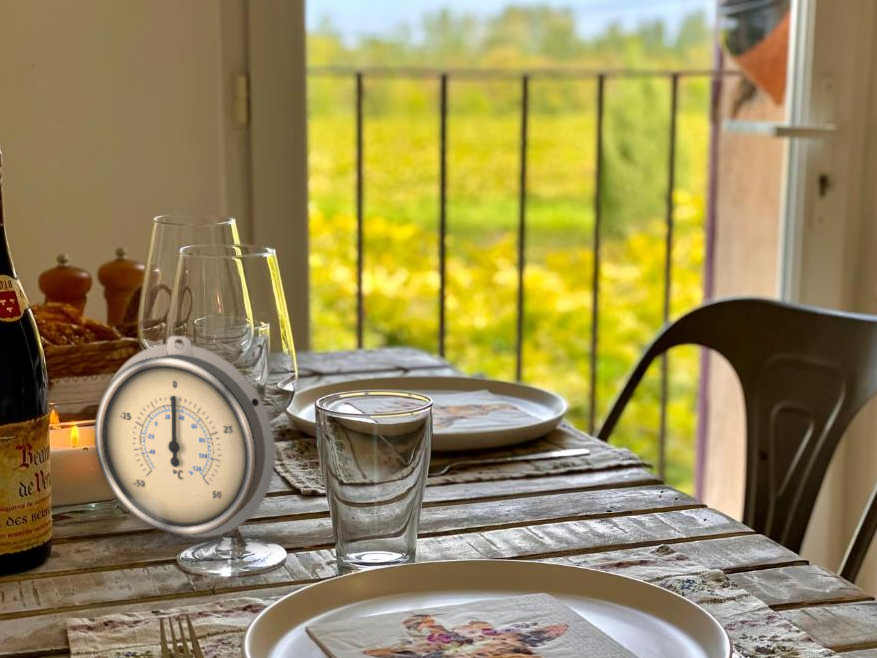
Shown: value=0 unit=°C
